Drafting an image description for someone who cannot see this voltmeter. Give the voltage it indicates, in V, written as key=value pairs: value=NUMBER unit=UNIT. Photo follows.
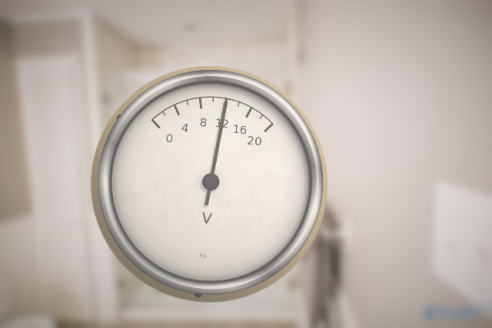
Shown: value=12 unit=V
